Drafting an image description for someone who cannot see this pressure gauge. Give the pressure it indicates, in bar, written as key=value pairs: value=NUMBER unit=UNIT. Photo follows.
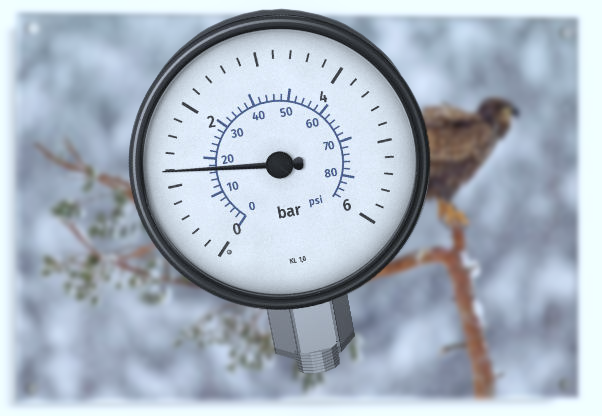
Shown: value=1.2 unit=bar
